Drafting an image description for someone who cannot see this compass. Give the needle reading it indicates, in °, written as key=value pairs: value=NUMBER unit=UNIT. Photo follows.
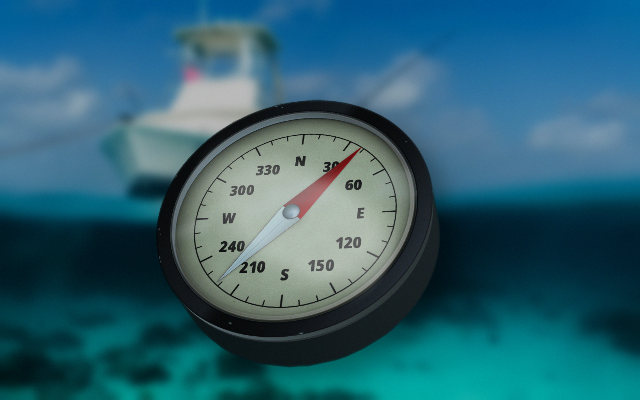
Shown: value=40 unit=°
